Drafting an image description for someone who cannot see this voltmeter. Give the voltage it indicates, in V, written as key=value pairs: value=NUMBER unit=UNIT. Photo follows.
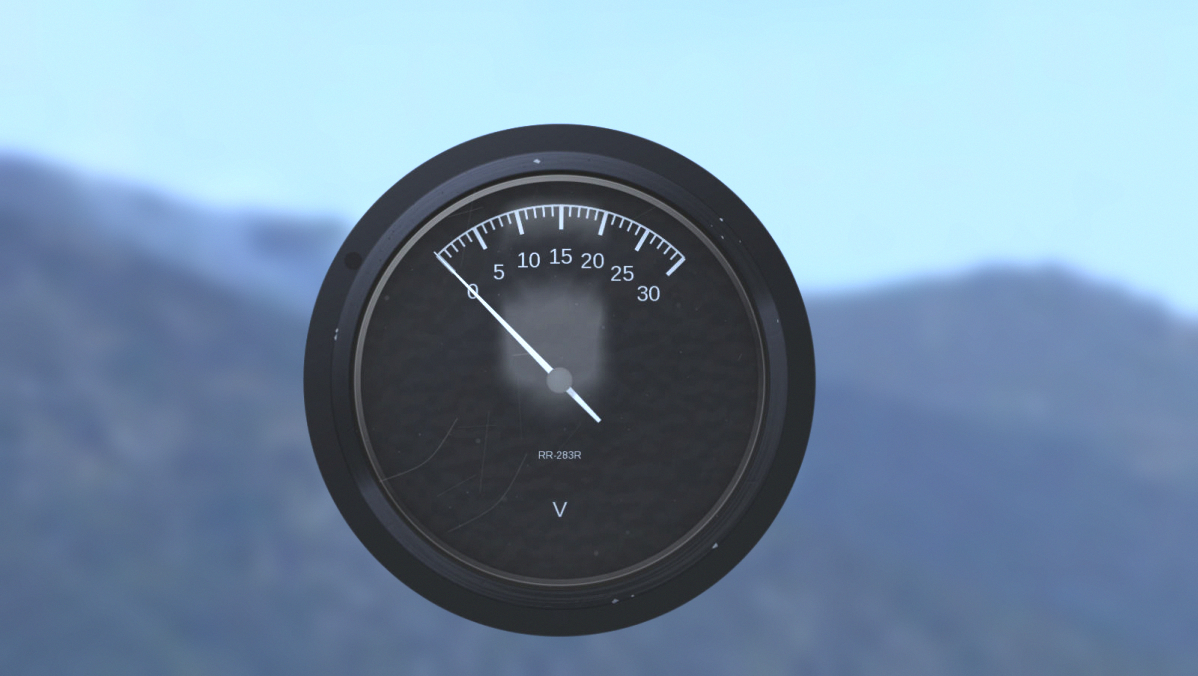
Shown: value=0 unit=V
